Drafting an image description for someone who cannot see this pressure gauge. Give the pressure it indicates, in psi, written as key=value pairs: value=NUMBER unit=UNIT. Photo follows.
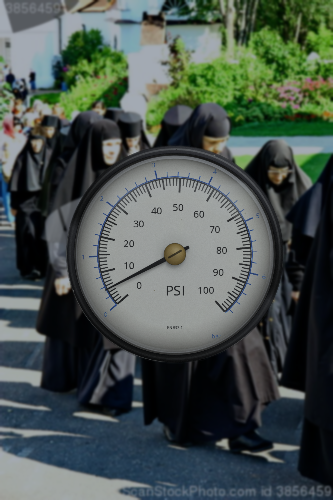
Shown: value=5 unit=psi
